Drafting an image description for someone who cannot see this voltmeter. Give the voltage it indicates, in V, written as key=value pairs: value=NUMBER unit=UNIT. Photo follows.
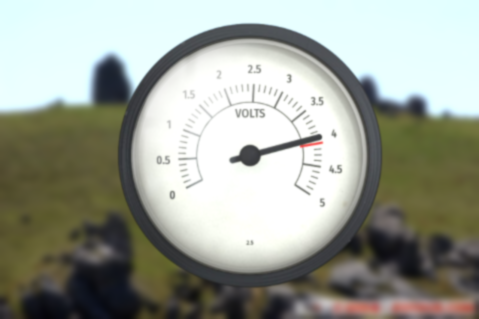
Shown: value=4 unit=V
